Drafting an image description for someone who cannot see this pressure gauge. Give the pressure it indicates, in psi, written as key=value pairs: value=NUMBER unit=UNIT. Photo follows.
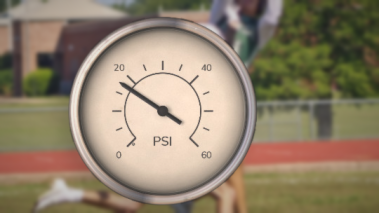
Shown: value=17.5 unit=psi
